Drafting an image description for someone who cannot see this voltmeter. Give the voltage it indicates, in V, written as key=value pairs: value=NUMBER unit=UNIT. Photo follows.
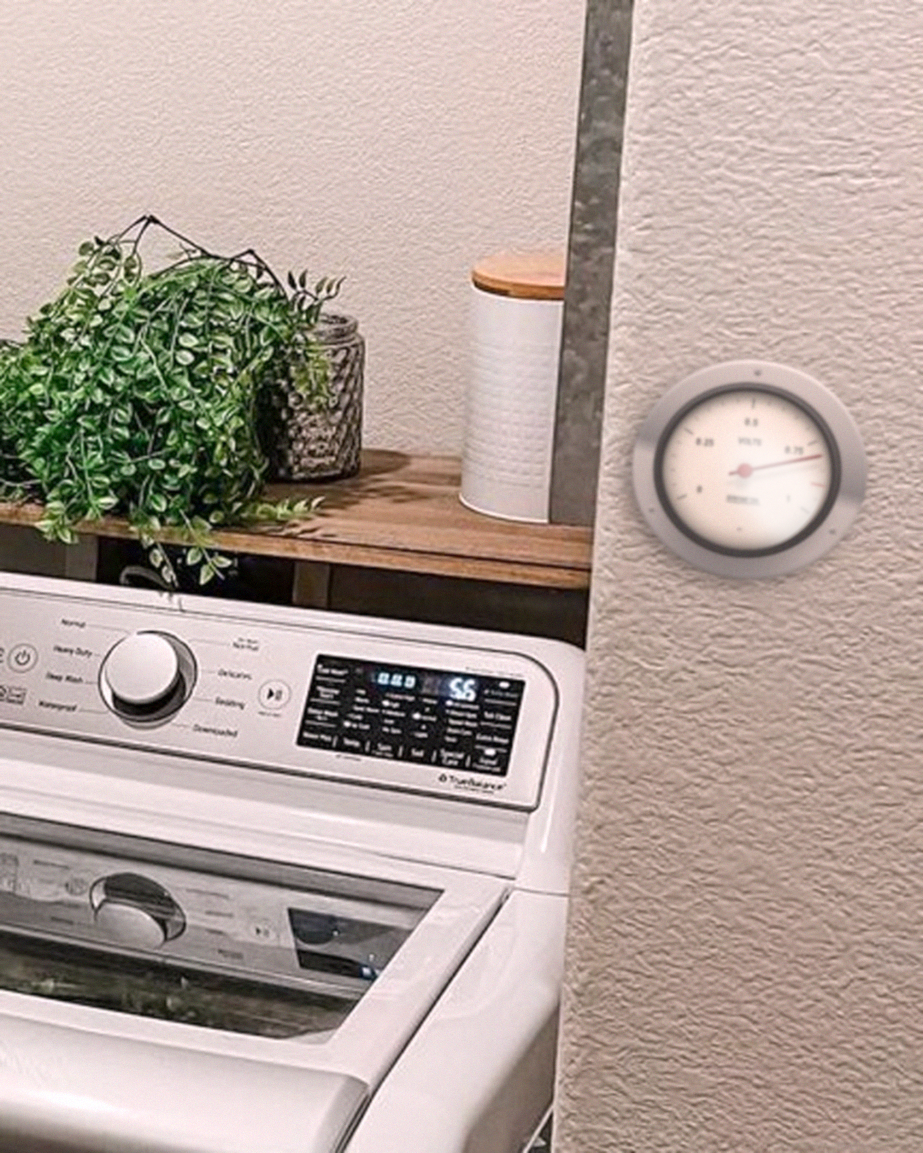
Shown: value=0.8 unit=V
